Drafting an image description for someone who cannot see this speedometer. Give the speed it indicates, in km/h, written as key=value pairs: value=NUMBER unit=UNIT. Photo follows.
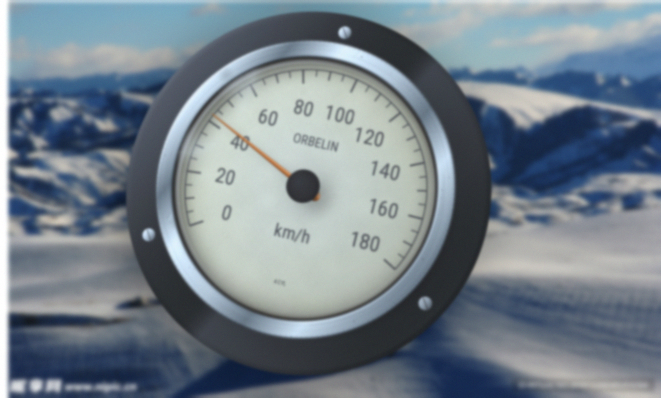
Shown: value=42.5 unit=km/h
